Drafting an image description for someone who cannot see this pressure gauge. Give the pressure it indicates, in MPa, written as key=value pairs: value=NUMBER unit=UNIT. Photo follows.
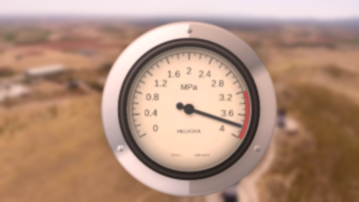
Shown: value=3.8 unit=MPa
